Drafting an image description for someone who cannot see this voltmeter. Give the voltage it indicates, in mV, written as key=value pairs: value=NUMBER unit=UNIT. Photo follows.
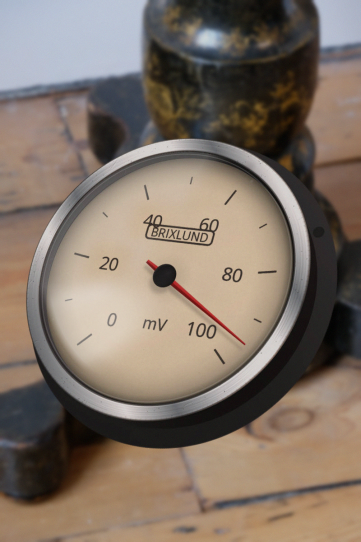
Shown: value=95 unit=mV
